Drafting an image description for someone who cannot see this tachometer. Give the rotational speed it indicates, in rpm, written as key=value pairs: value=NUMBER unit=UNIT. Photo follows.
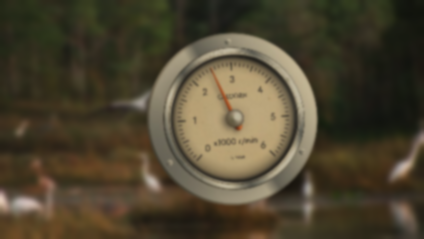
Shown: value=2500 unit=rpm
